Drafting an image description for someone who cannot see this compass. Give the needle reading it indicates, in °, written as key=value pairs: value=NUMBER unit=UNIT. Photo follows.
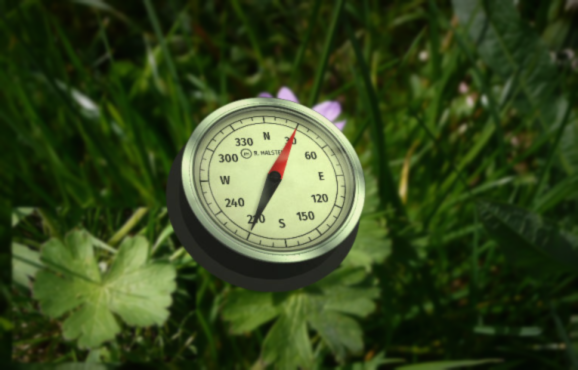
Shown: value=30 unit=°
